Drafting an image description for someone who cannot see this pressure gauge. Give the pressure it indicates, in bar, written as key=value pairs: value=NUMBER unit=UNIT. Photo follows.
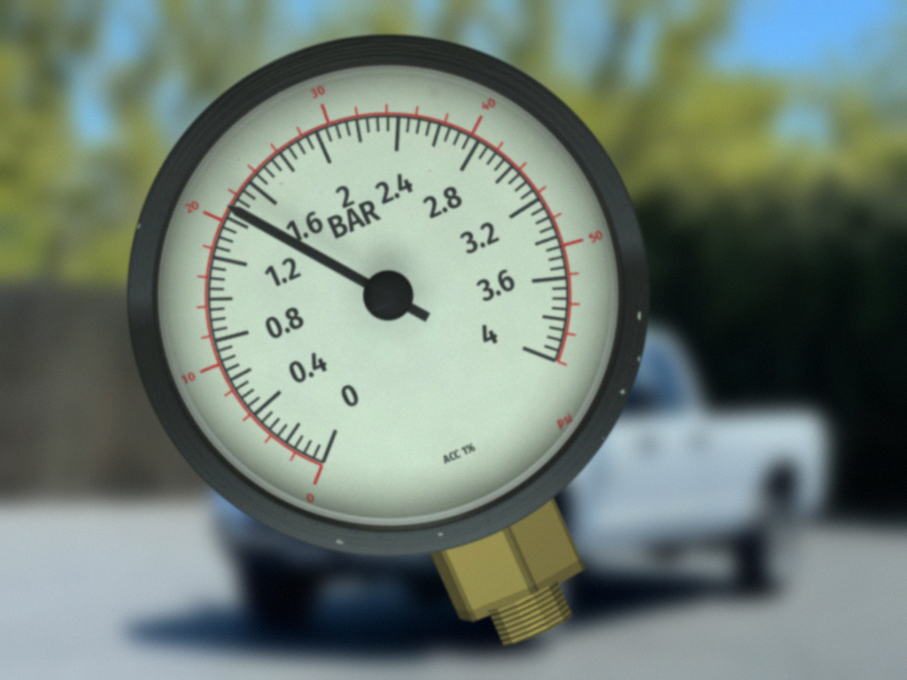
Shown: value=1.45 unit=bar
